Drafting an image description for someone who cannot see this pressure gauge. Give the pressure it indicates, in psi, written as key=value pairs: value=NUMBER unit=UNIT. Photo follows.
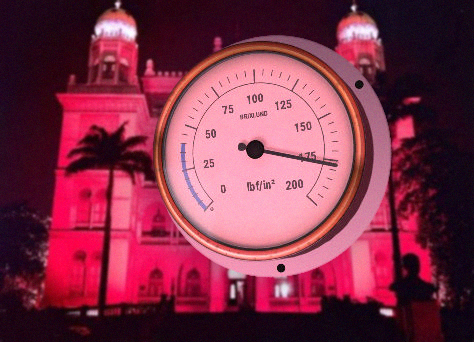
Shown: value=177.5 unit=psi
